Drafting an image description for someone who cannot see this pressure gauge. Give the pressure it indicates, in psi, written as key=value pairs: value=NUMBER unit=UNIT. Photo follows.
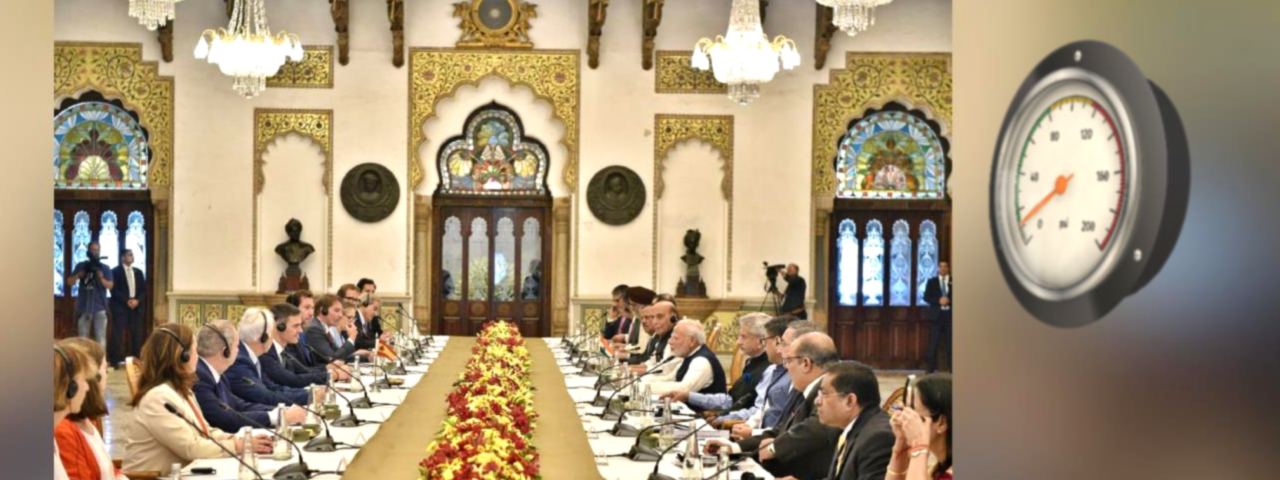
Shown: value=10 unit=psi
